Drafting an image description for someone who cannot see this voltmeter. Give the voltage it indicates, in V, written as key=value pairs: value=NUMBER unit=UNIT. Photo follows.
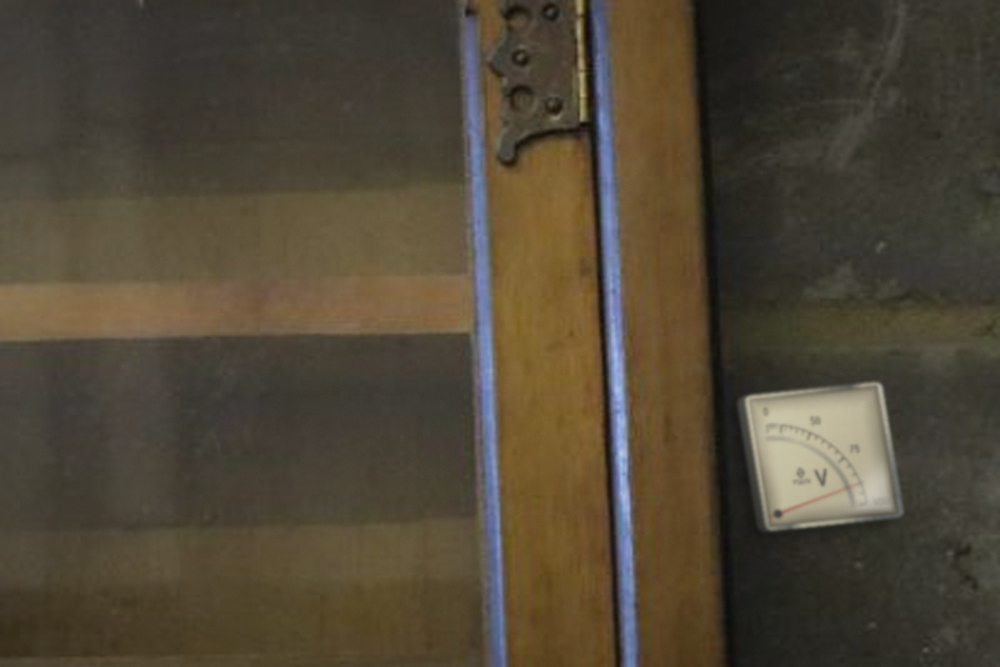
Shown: value=90 unit=V
